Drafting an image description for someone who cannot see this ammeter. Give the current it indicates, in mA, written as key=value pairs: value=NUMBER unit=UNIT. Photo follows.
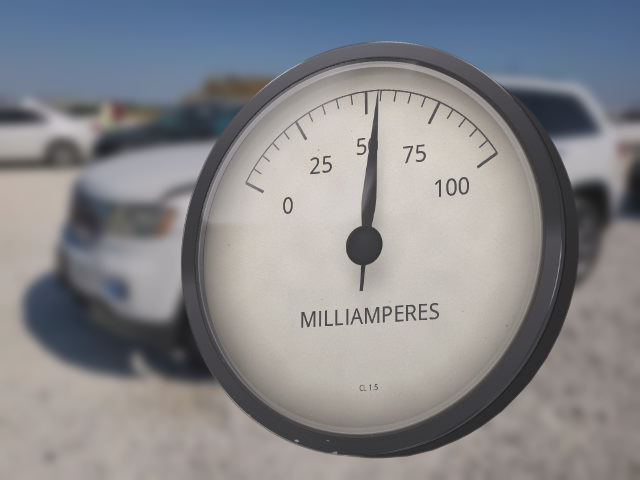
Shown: value=55 unit=mA
